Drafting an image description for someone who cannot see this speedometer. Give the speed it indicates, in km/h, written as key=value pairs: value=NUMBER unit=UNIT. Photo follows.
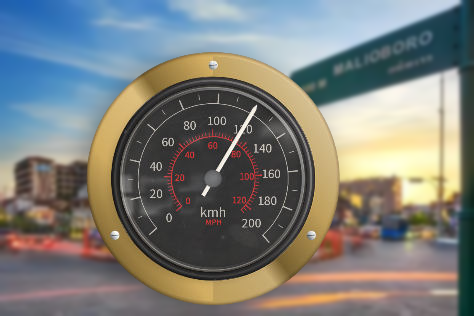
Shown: value=120 unit=km/h
